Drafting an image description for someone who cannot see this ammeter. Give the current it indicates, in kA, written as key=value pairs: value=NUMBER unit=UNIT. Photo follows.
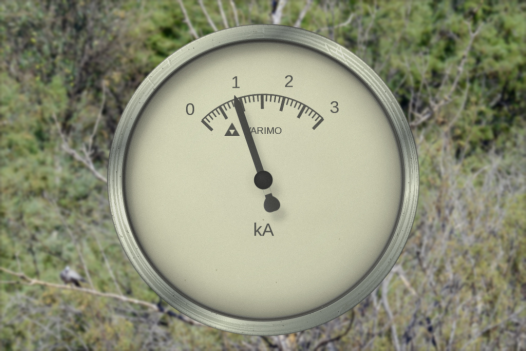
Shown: value=0.9 unit=kA
